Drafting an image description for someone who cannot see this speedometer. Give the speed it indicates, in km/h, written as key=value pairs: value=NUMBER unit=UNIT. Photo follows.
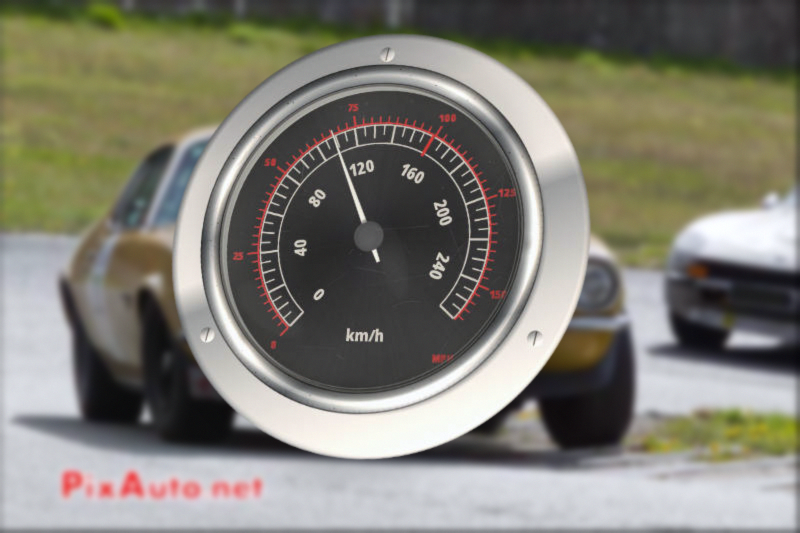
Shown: value=110 unit=km/h
